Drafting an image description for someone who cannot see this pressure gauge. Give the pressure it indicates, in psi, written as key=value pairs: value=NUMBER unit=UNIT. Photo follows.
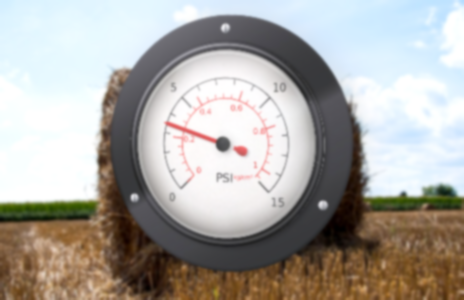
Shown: value=3.5 unit=psi
